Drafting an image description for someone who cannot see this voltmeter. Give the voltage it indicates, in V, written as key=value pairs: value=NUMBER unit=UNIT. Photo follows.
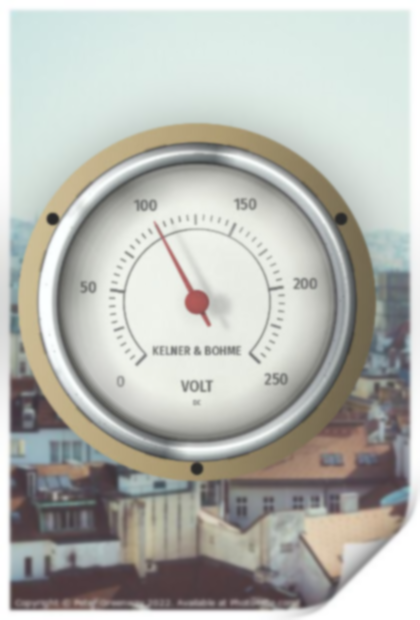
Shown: value=100 unit=V
